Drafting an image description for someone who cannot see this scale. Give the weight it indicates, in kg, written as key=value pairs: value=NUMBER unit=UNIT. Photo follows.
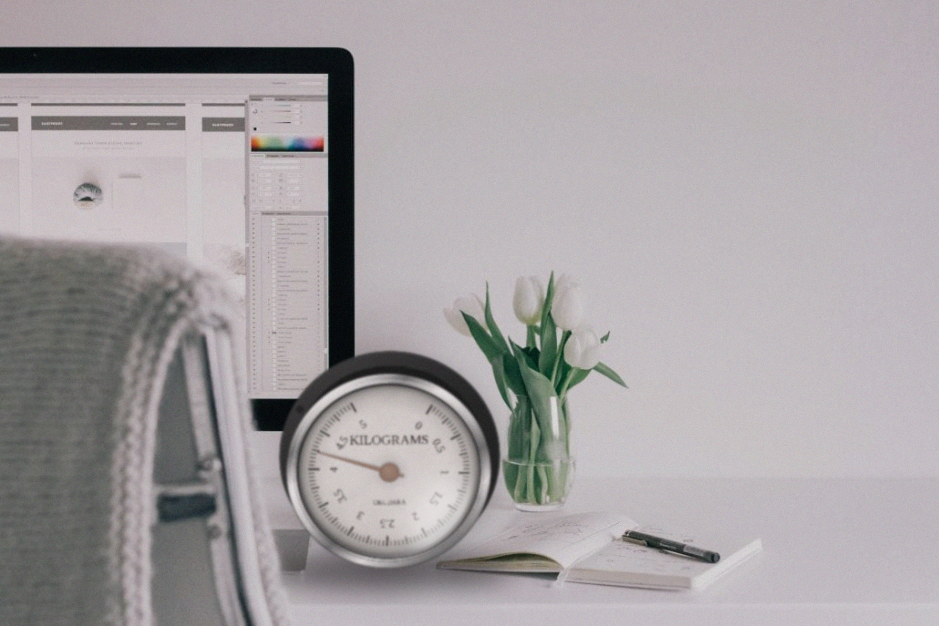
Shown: value=4.25 unit=kg
